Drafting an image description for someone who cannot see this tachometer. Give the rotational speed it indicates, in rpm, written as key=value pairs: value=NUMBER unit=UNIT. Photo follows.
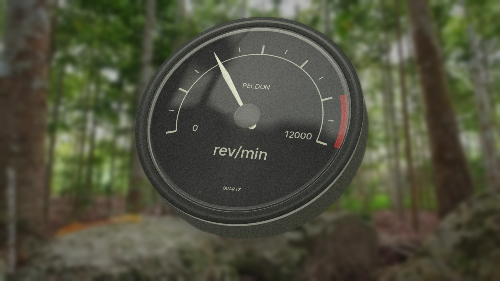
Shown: value=4000 unit=rpm
